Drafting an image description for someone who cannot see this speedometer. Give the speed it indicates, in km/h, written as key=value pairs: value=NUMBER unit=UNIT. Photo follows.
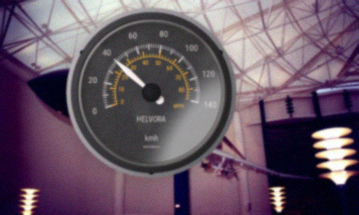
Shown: value=40 unit=km/h
